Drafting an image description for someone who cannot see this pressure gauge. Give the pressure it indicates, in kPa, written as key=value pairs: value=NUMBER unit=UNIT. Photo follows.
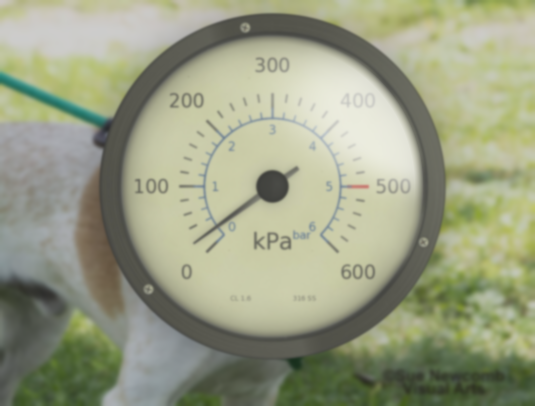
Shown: value=20 unit=kPa
